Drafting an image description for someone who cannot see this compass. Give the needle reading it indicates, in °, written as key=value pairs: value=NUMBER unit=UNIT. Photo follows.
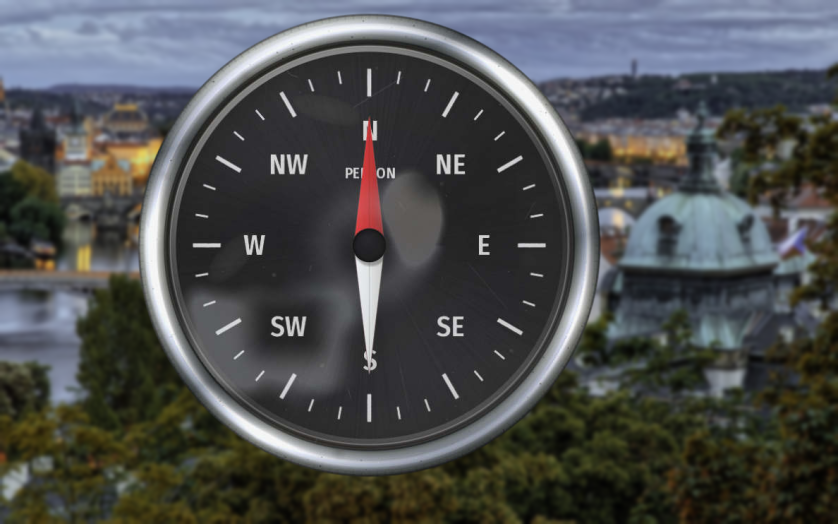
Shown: value=0 unit=°
